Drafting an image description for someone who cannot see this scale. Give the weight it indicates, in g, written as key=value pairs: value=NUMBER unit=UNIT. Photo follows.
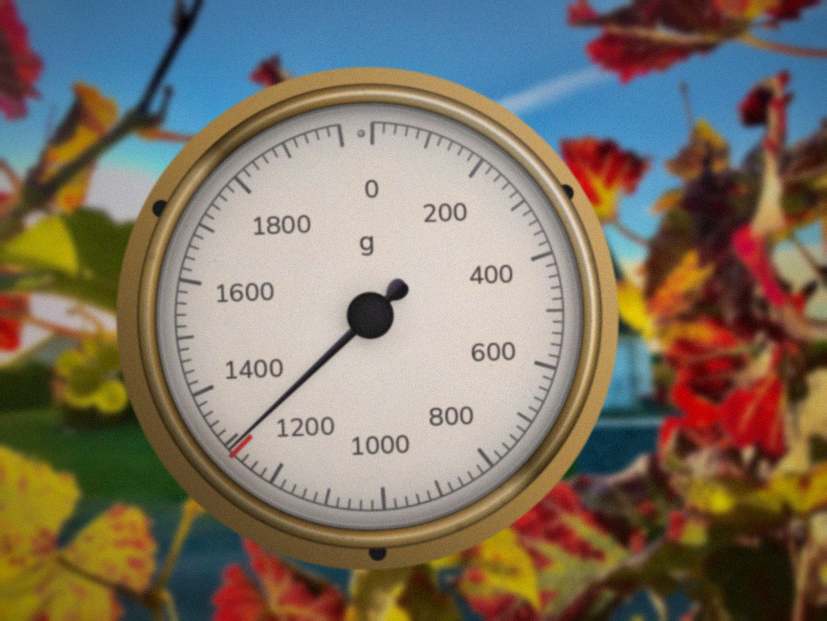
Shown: value=1290 unit=g
